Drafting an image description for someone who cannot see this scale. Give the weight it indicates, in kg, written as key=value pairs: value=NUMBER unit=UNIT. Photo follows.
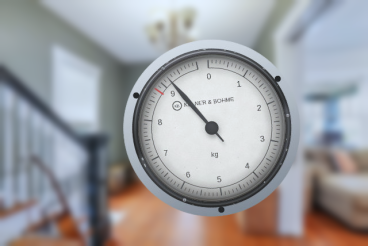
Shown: value=9.2 unit=kg
